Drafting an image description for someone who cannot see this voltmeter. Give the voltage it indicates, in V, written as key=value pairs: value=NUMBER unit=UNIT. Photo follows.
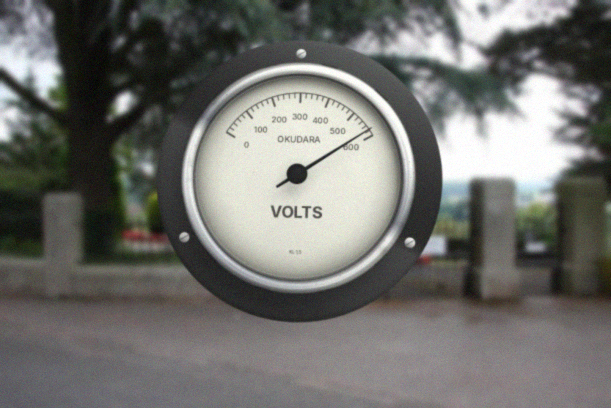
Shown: value=580 unit=V
